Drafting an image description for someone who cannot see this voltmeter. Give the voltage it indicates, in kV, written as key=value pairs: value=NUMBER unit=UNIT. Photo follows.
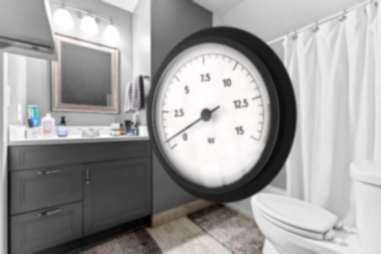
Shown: value=0.5 unit=kV
